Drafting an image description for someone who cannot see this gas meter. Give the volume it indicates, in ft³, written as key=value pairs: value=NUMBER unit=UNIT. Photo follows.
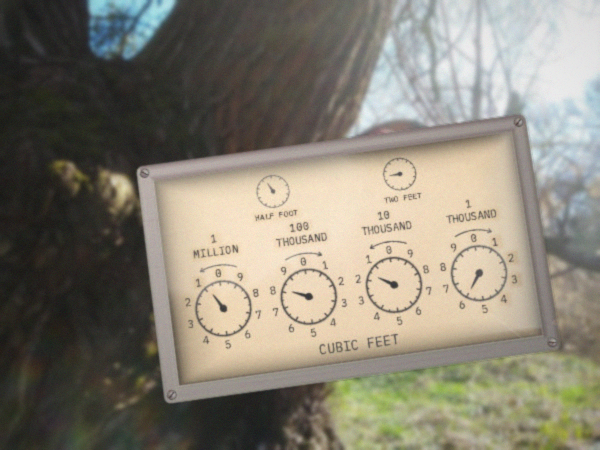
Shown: value=81600 unit=ft³
